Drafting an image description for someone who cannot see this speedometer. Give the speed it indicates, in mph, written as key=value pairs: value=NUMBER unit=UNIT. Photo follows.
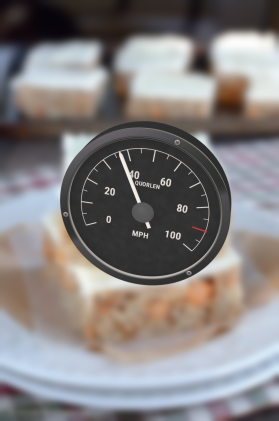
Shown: value=37.5 unit=mph
